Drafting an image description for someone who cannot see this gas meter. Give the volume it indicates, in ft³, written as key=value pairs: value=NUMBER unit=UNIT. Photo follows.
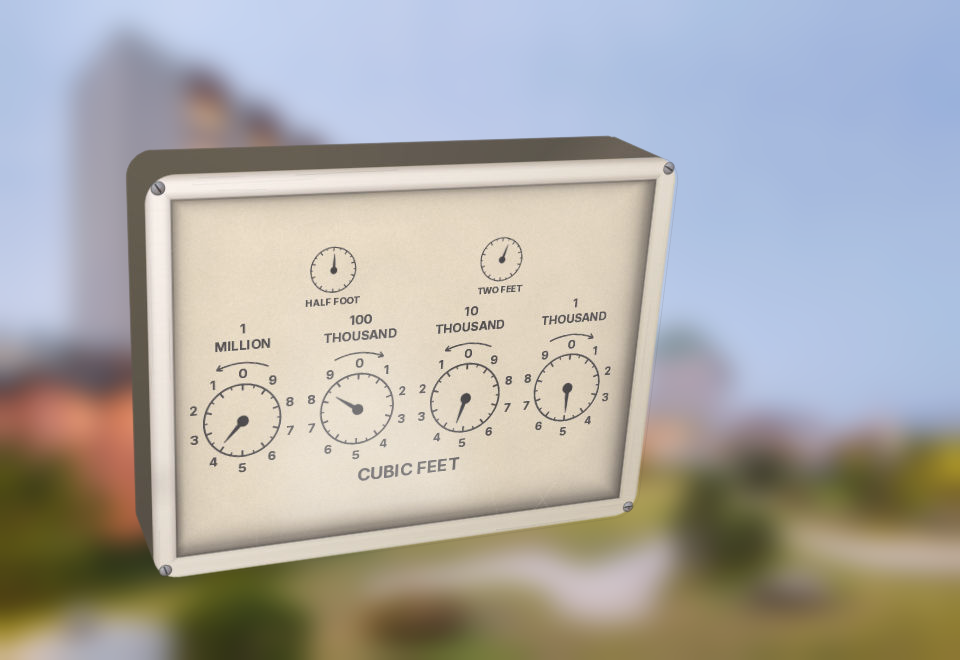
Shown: value=384500 unit=ft³
